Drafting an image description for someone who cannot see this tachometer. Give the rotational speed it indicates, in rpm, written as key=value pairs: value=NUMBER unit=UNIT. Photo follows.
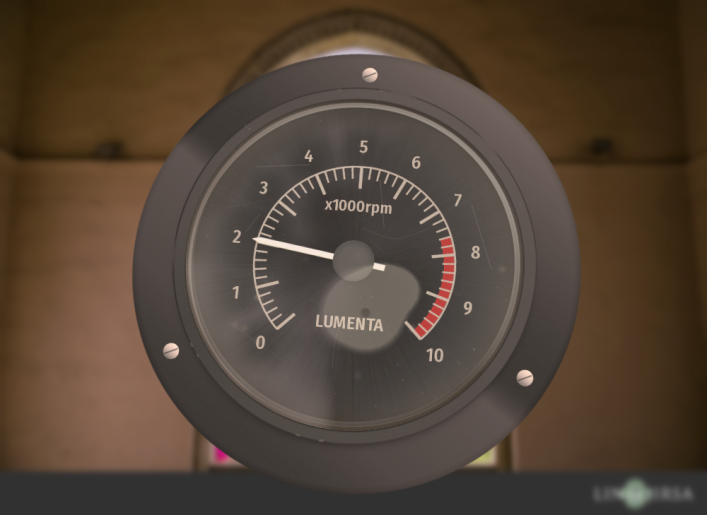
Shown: value=2000 unit=rpm
